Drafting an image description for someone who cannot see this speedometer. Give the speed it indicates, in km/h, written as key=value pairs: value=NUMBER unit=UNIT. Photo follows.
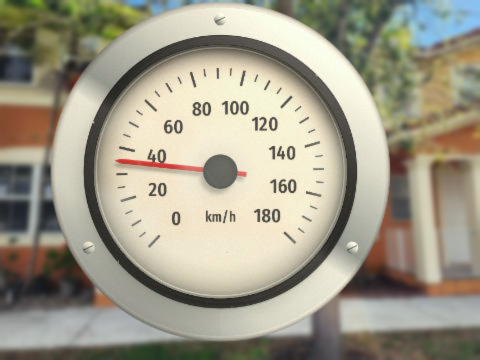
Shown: value=35 unit=km/h
